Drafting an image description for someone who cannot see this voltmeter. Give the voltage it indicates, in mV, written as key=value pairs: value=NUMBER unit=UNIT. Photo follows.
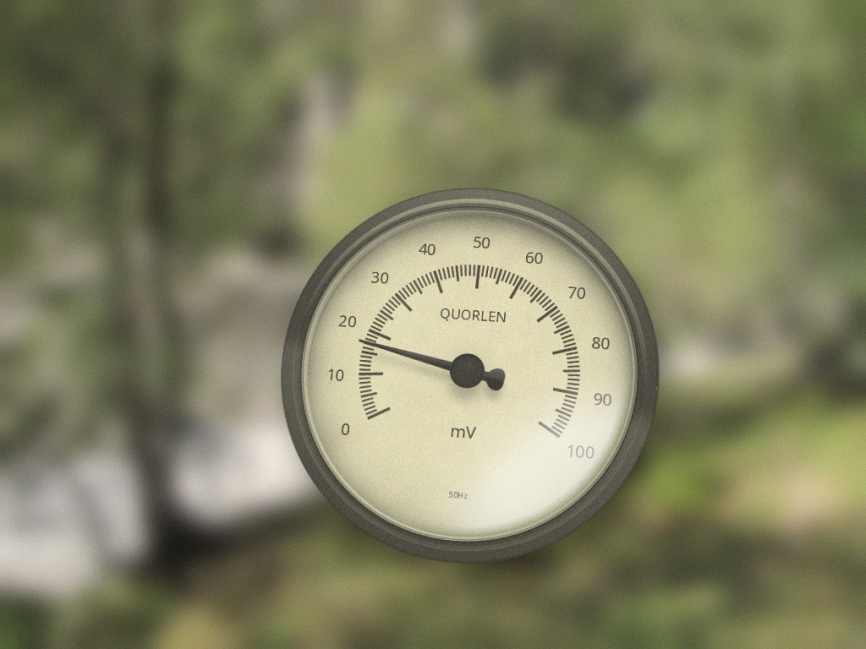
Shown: value=17 unit=mV
